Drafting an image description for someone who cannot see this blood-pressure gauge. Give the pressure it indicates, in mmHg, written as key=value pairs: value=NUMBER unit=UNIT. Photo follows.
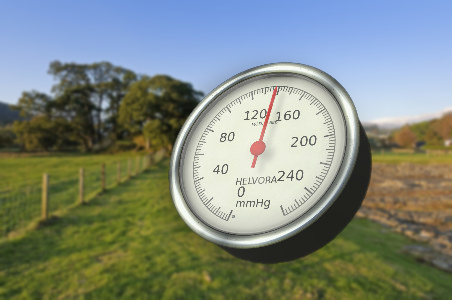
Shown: value=140 unit=mmHg
